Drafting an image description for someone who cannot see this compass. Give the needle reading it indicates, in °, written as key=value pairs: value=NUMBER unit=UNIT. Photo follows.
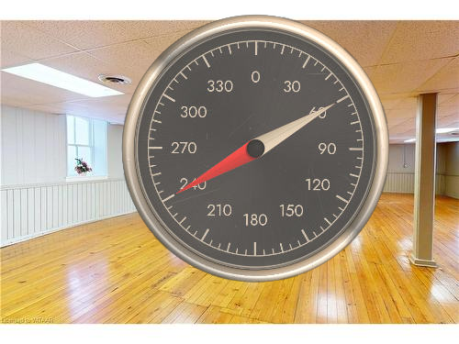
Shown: value=240 unit=°
